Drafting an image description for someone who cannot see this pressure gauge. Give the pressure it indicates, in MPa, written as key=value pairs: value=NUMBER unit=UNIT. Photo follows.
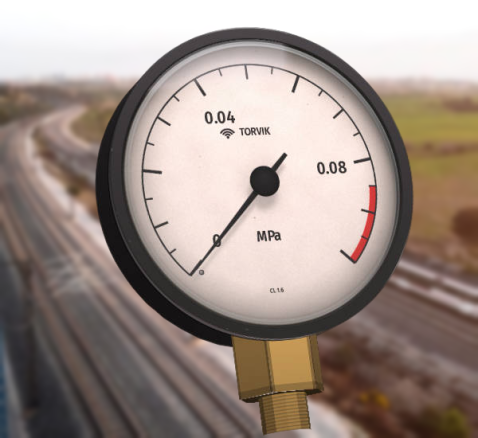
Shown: value=0 unit=MPa
